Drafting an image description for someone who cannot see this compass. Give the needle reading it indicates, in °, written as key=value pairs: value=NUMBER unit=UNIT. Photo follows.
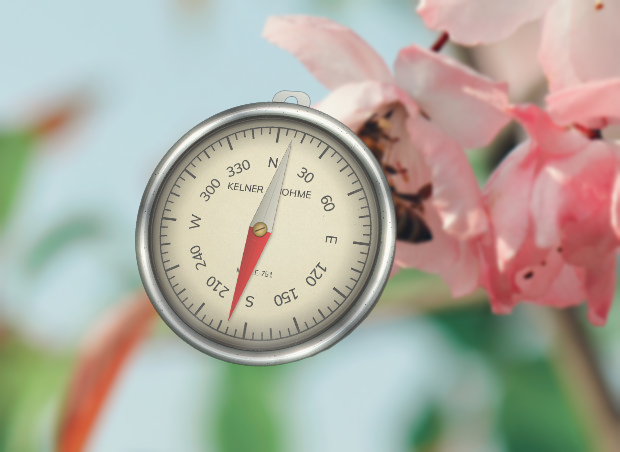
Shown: value=190 unit=°
